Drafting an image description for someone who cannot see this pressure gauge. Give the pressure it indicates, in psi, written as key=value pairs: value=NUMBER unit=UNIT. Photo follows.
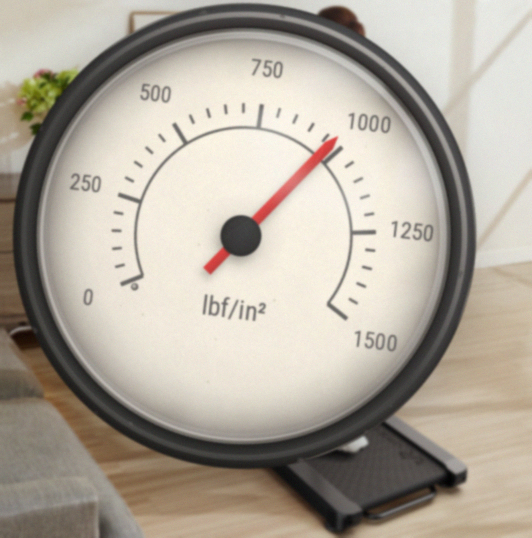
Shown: value=975 unit=psi
